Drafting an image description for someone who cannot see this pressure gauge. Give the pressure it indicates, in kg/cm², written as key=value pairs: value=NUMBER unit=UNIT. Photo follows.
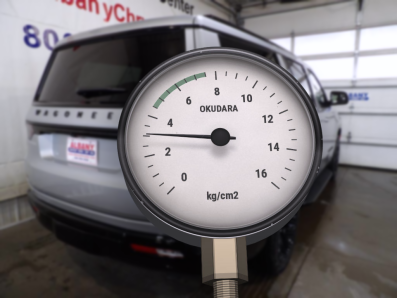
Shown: value=3 unit=kg/cm²
